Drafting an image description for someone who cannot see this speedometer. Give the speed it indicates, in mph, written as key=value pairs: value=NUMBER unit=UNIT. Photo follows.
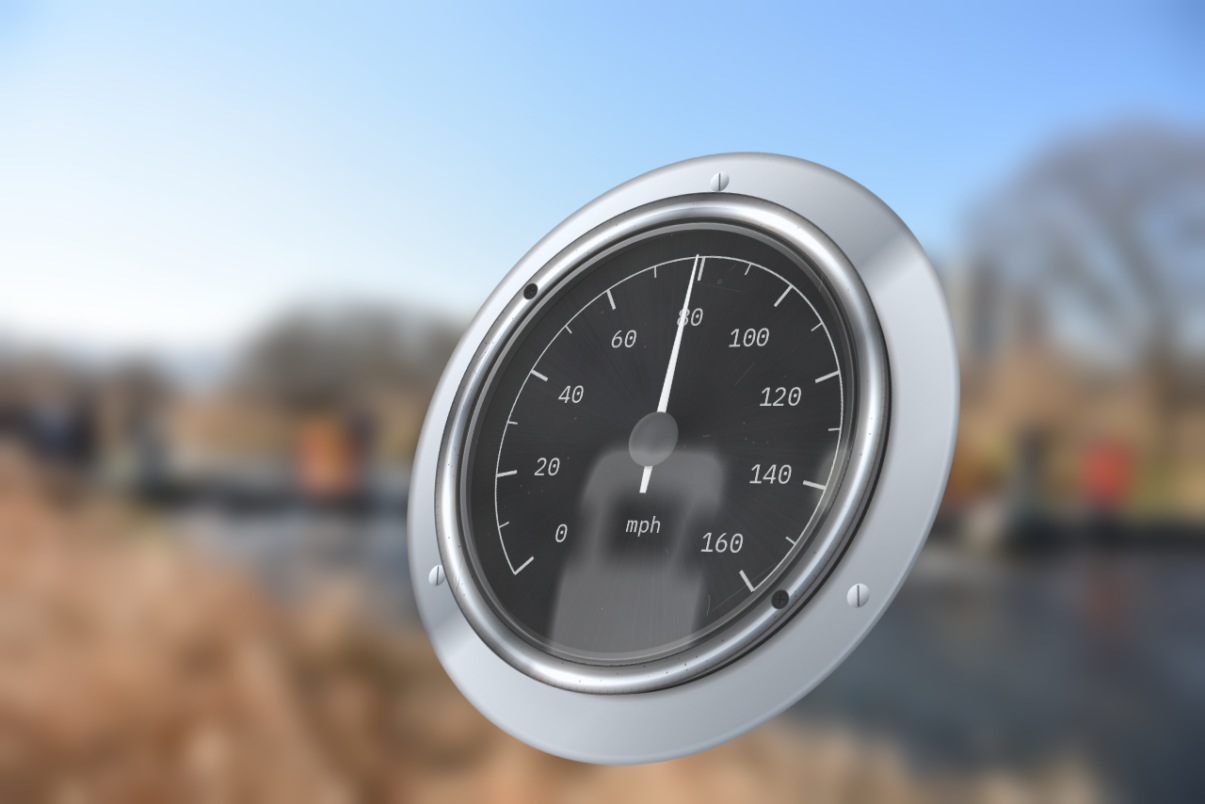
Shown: value=80 unit=mph
